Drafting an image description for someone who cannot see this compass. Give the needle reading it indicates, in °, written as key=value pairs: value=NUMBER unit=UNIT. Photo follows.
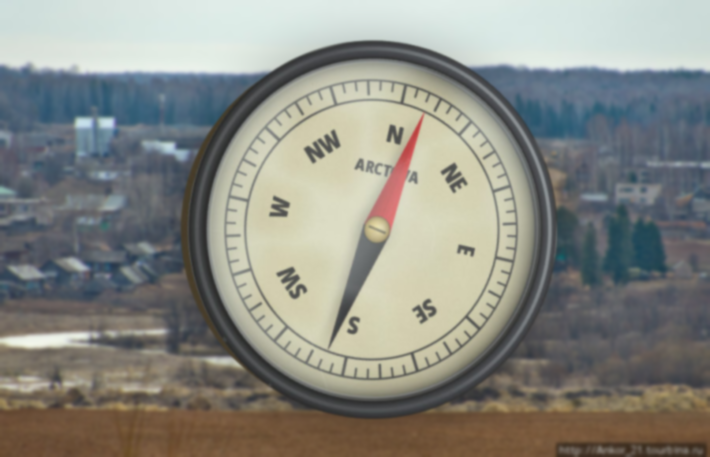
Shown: value=10 unit=°
